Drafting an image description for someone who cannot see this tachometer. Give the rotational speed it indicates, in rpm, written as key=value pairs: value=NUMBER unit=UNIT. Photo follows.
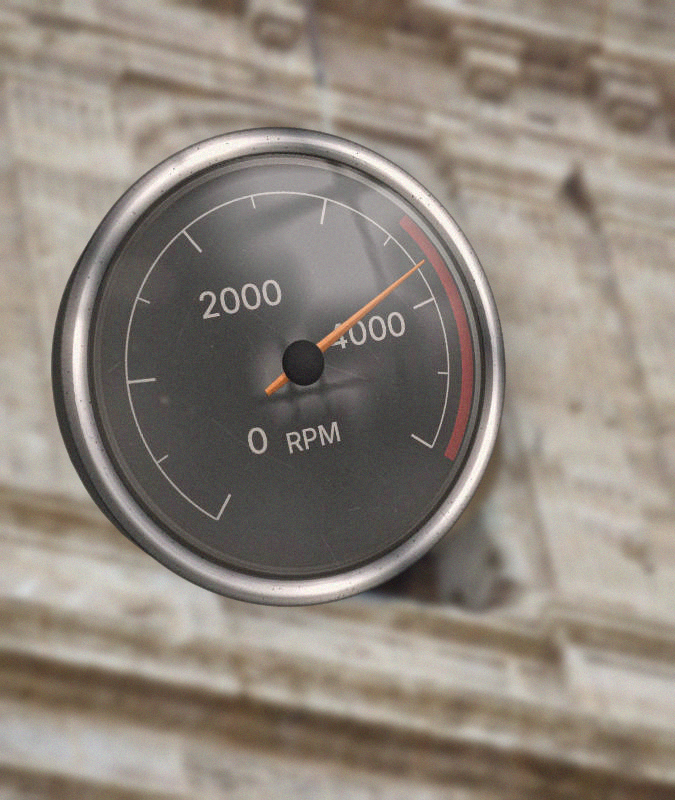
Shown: value=3750 unit=rpm
